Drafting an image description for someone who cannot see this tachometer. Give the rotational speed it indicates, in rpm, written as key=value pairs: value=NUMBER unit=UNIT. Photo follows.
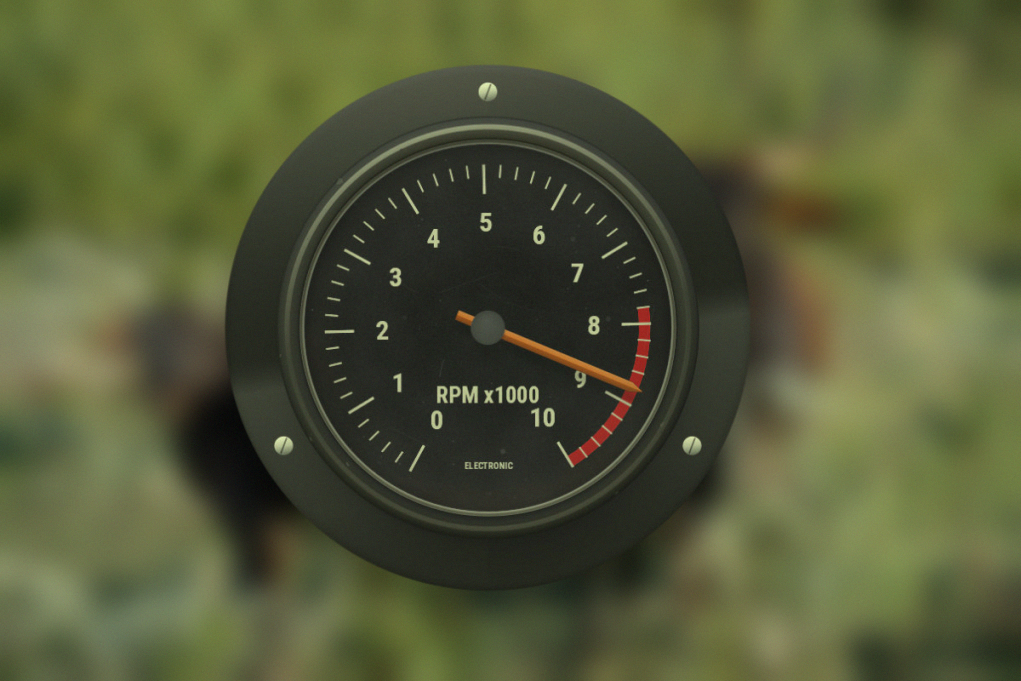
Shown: value=8800 unit=rpm
